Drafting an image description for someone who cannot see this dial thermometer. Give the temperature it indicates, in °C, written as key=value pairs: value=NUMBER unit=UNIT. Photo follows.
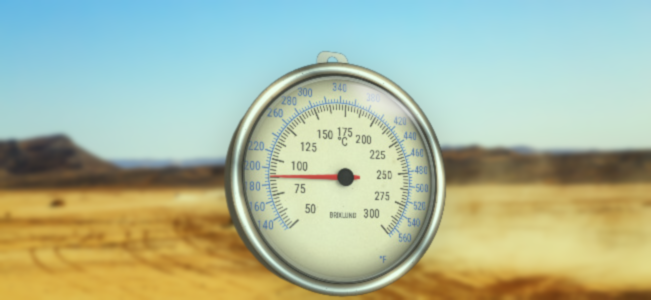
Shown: value=87.5 unit=°C
